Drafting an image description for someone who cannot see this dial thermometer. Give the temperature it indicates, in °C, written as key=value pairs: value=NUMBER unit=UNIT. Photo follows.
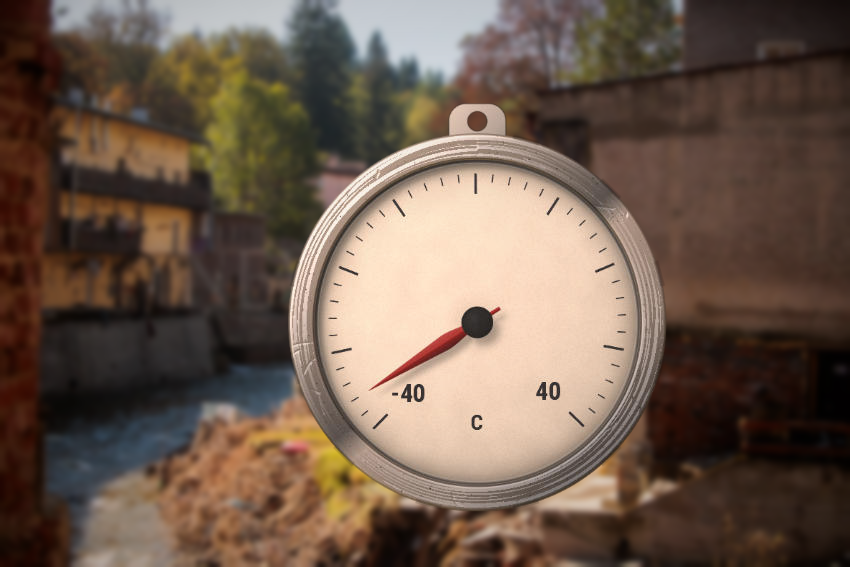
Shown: value=-36 unit=°C
